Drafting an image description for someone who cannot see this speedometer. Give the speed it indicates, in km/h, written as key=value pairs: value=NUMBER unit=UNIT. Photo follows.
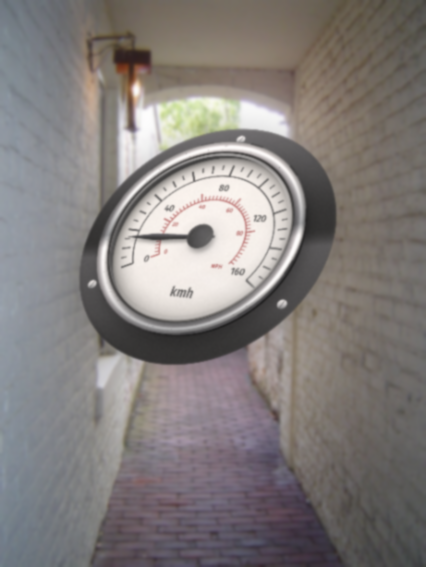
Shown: value=15 unit=km/h
